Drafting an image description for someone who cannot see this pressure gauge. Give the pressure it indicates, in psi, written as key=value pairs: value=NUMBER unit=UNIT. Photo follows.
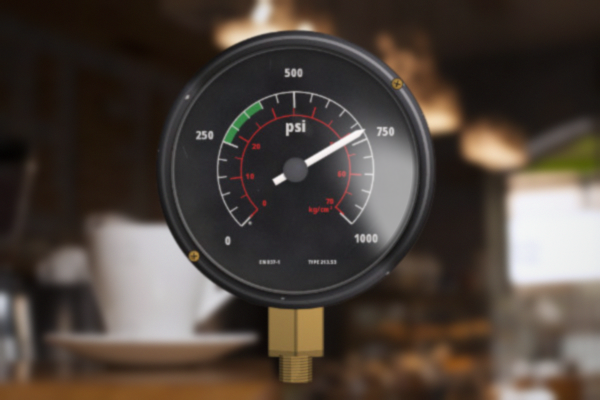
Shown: value=725 unit=psi
